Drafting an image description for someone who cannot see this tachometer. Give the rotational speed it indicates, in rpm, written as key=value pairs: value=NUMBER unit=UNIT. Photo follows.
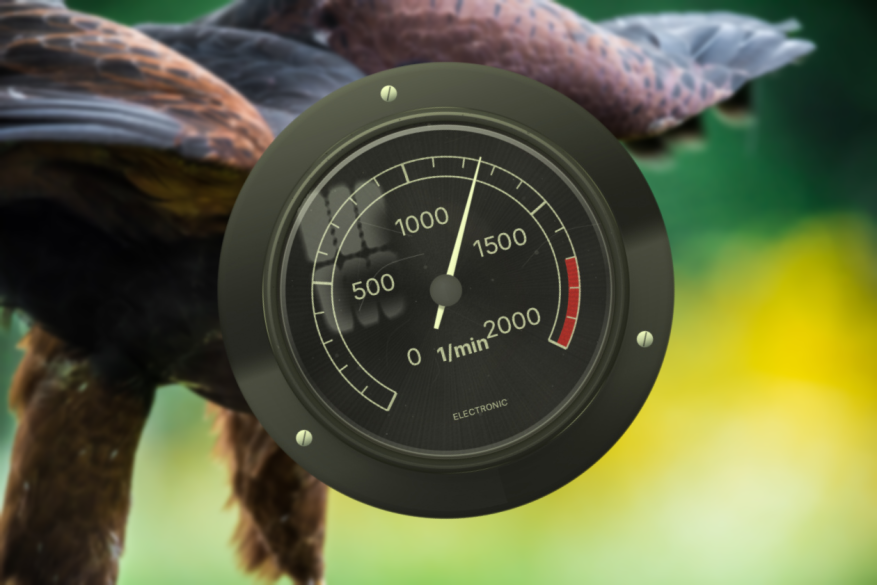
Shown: value=1250 unit=rpm
